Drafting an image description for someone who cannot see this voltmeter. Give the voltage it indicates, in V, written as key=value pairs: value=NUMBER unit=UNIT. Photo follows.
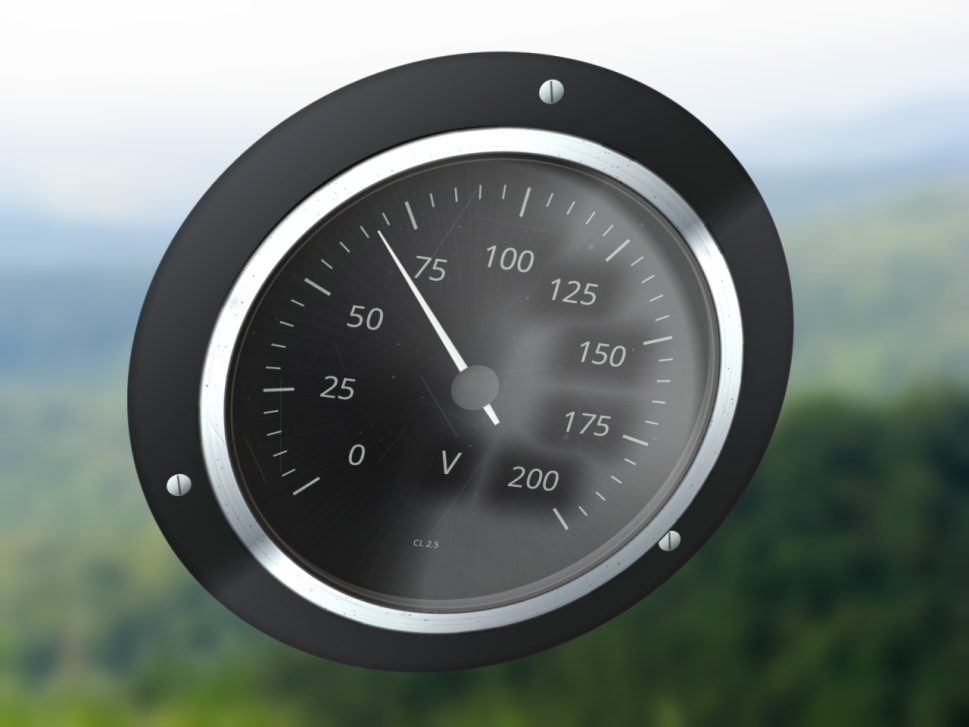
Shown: value=67.5 unit=V
